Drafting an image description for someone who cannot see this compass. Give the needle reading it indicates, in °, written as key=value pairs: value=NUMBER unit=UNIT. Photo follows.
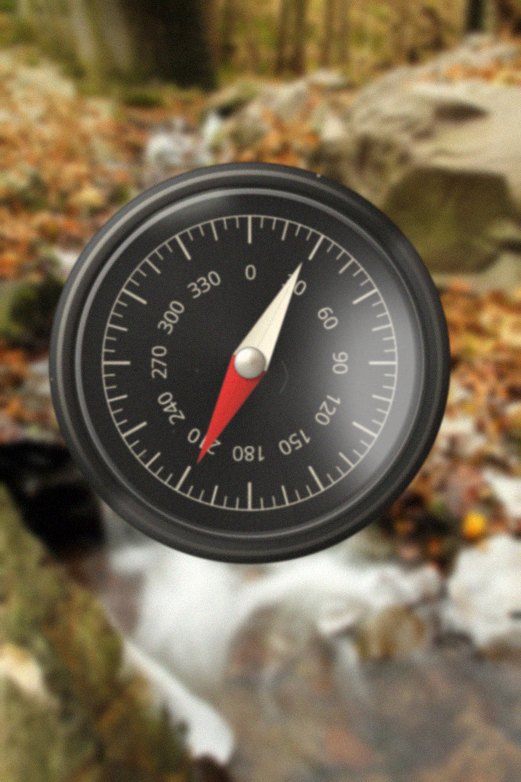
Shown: value=207.5 unit=°
